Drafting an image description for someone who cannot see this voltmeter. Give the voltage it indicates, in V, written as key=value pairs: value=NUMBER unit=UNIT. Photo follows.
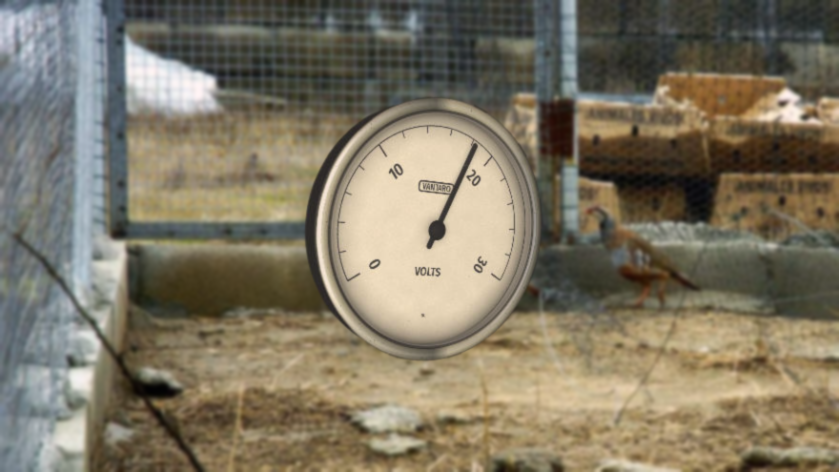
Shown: value=18 unit=V
